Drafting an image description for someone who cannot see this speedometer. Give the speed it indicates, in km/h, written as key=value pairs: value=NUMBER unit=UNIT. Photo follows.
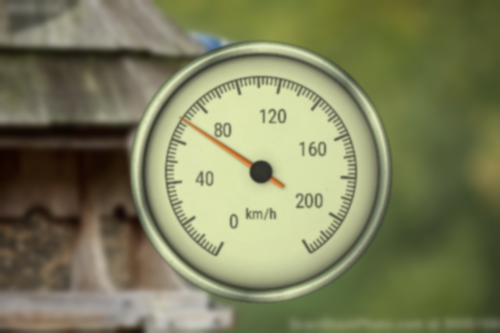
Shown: value=70 unit=km/h
